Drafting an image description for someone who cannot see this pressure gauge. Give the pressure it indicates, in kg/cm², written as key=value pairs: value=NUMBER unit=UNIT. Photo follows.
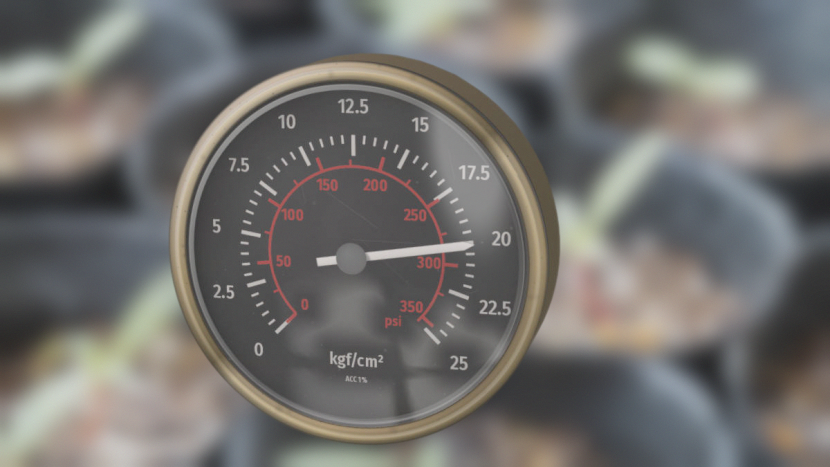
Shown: value=20 unit=kg/cm²
